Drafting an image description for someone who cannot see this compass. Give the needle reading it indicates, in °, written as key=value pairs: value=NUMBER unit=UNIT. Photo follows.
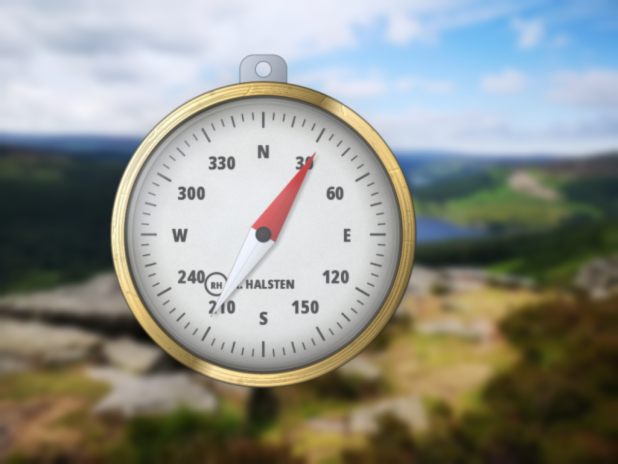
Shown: value=32.5 unit=°
